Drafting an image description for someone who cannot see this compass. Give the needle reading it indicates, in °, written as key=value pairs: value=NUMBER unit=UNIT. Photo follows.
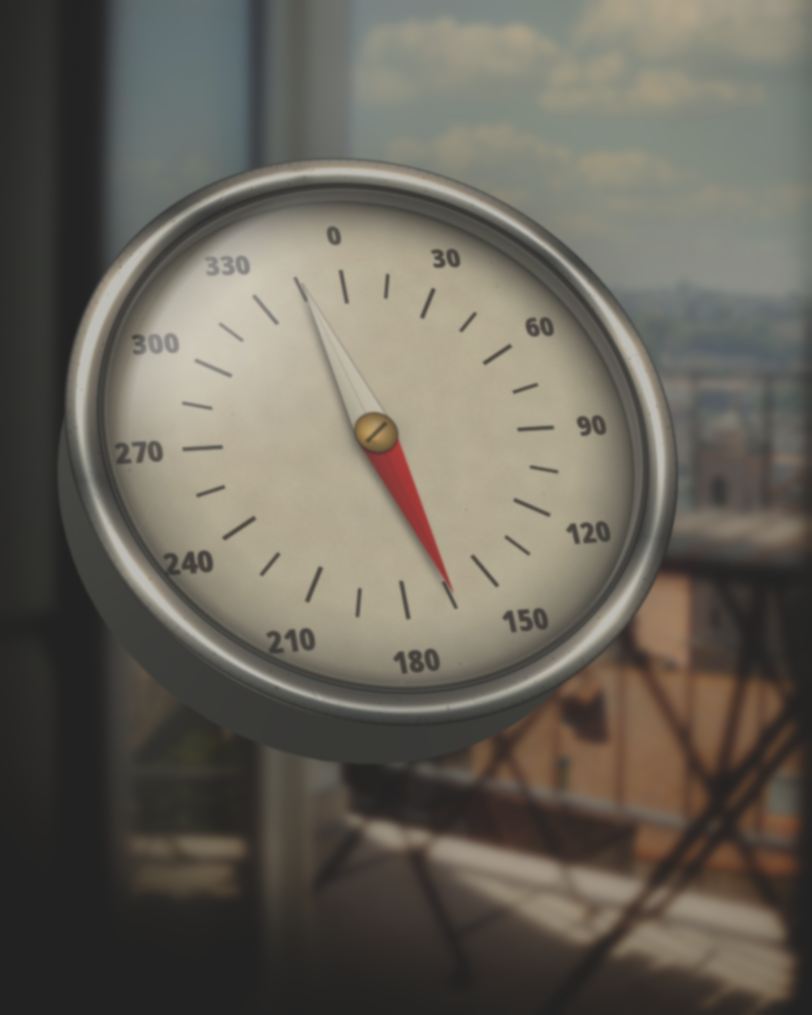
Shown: value=165 unit=°
